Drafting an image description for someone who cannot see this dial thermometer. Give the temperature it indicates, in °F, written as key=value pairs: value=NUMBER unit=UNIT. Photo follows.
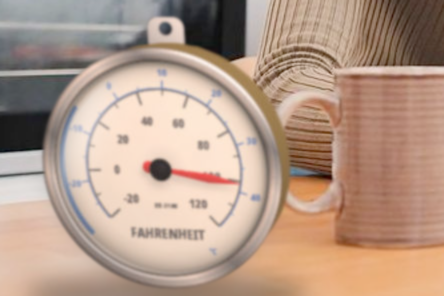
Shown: value=100 unit=°F
